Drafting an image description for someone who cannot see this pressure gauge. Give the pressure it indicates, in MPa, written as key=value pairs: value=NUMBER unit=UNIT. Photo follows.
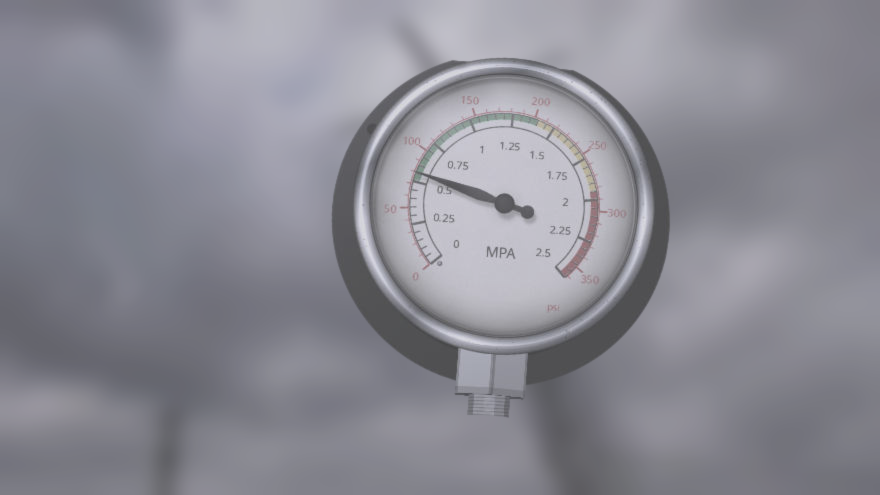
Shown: value=0.55 unit=MPa
